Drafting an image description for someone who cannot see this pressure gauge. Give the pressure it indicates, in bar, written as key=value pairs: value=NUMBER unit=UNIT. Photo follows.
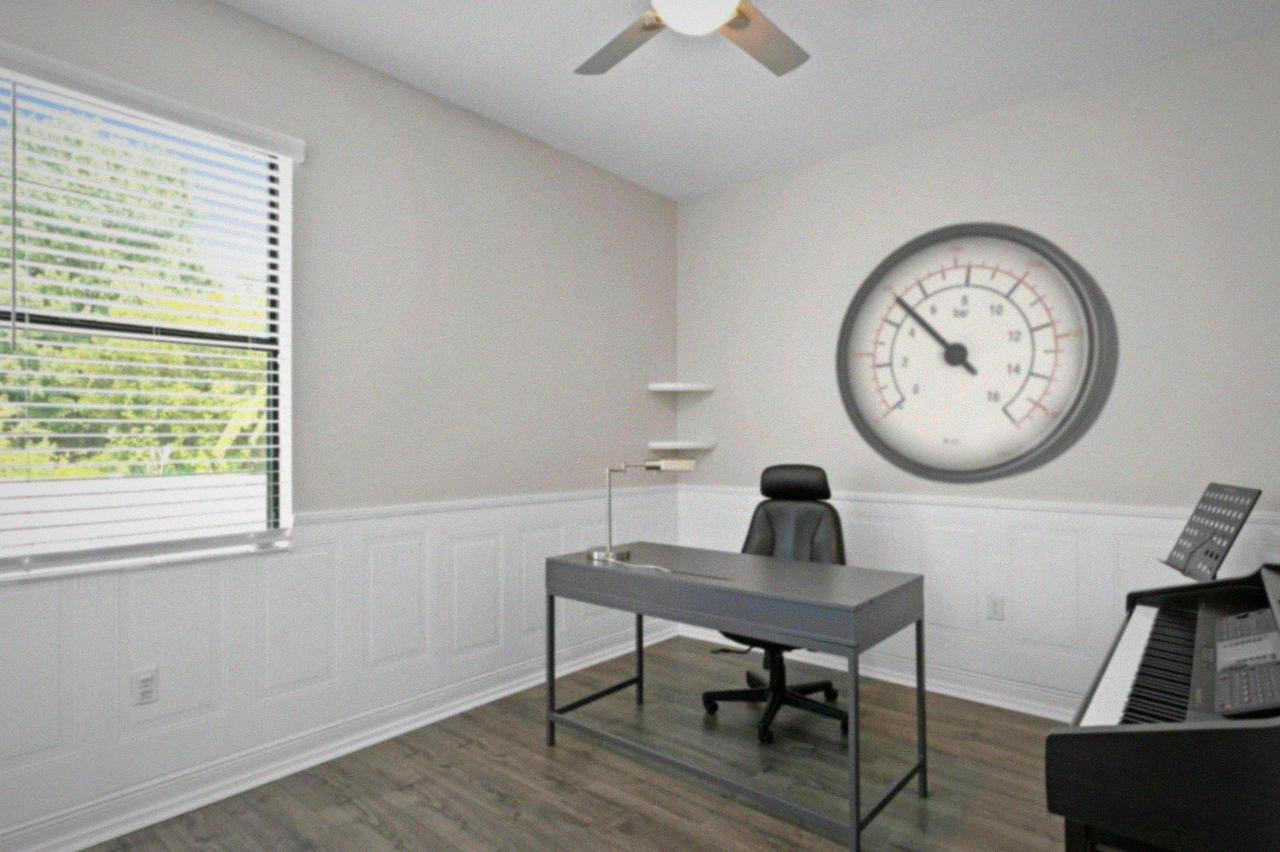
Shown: value=5 unit=bar
